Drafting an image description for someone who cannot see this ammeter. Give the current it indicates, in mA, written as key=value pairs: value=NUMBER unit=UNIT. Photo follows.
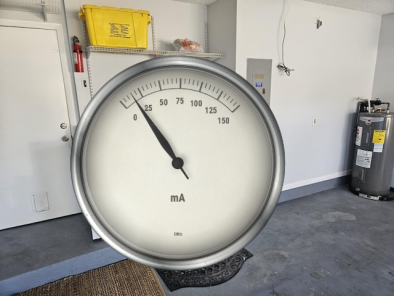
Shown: value=15 unit=mA
